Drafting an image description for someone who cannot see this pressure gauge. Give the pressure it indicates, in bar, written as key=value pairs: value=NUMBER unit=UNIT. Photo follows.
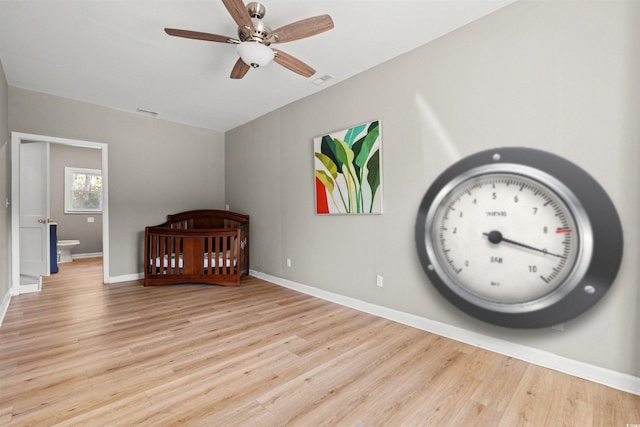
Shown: value=9 unit=bar
